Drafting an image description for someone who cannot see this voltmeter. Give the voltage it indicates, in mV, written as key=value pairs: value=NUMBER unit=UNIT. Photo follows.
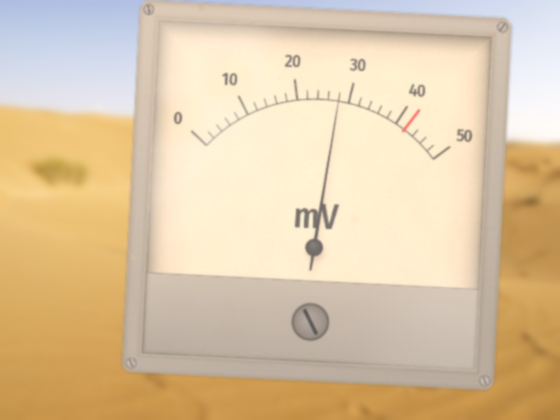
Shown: value=28 unit=mV
